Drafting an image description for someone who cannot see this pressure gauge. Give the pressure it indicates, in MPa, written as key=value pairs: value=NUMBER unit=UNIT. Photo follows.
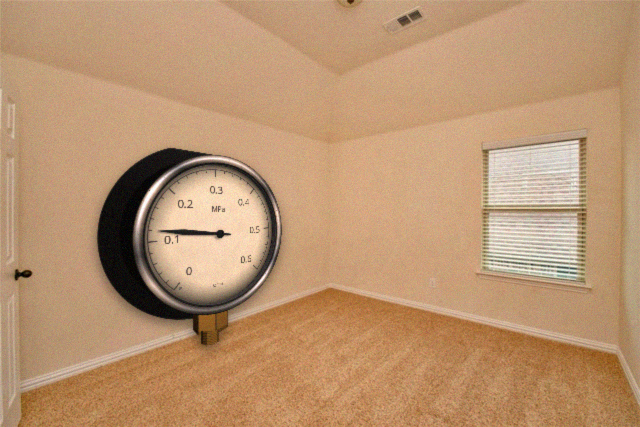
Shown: value=0.12 unit=MPa
